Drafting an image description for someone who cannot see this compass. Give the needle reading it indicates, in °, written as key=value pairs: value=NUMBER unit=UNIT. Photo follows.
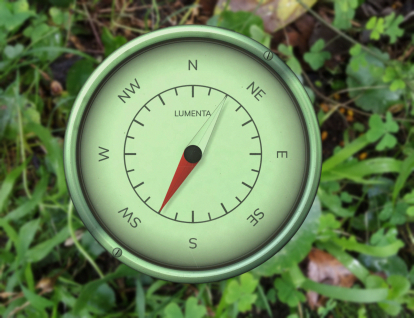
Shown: value=210 unit=°
